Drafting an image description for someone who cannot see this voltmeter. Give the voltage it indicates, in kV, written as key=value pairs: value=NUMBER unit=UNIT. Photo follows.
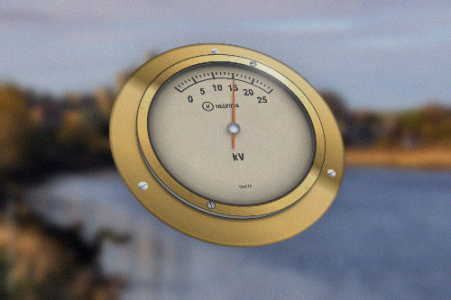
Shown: value=15 unit=kV
